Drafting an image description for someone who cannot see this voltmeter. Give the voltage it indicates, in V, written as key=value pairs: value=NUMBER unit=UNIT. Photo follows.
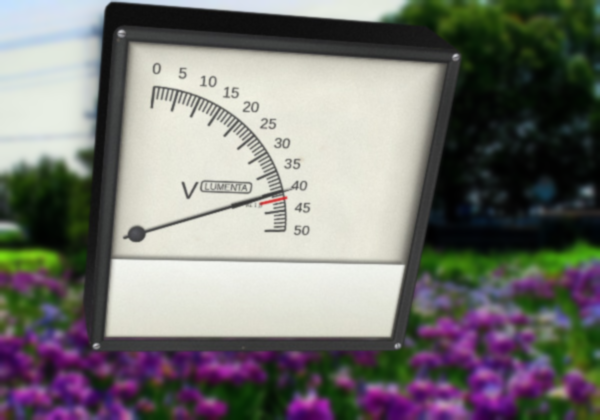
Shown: value=40 unit=V
